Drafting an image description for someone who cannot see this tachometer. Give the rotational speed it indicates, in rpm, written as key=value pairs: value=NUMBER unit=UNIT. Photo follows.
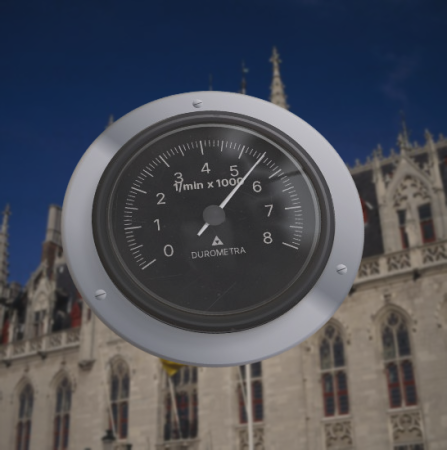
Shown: value=5500 unit=rpm
